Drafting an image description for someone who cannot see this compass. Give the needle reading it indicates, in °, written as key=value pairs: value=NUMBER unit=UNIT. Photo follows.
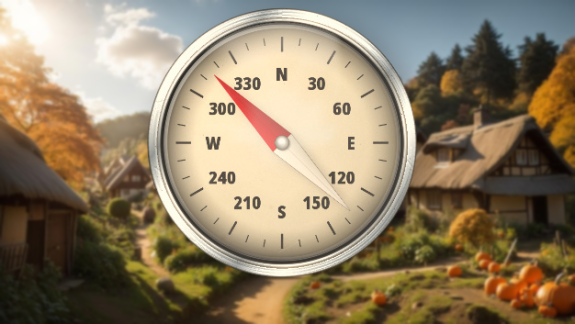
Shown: value=315 unit=°
